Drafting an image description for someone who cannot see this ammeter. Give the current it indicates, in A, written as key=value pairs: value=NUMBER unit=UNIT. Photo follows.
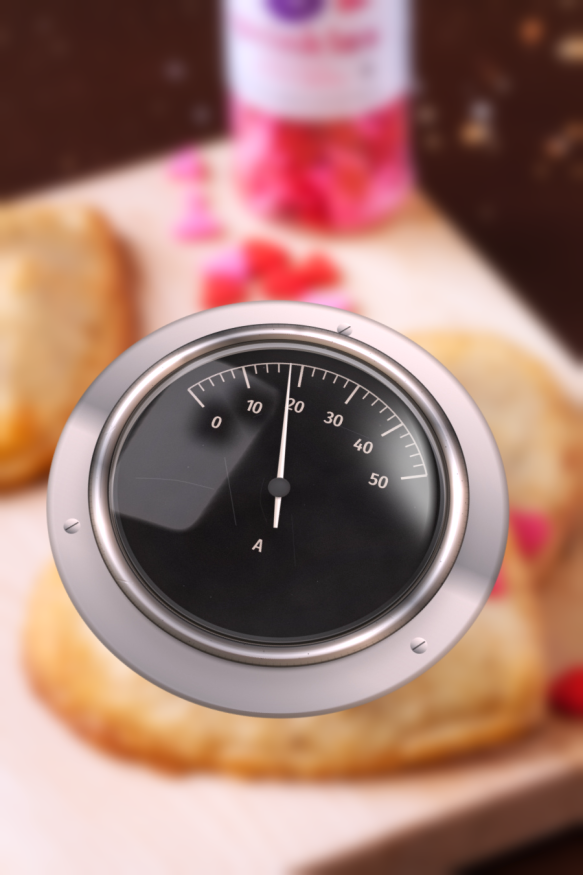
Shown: value=18 unit=A
